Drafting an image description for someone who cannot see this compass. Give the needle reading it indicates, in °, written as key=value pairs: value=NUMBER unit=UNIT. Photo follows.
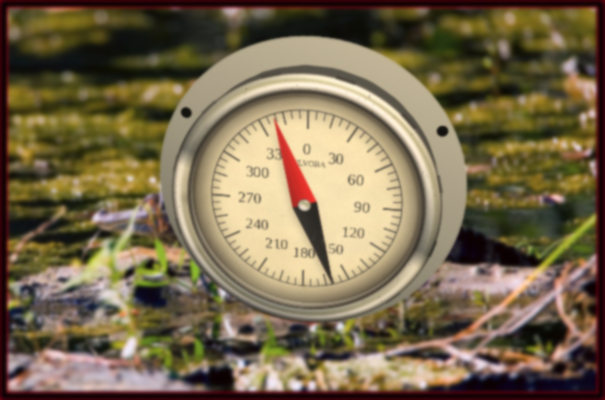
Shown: value=340 unit=°
